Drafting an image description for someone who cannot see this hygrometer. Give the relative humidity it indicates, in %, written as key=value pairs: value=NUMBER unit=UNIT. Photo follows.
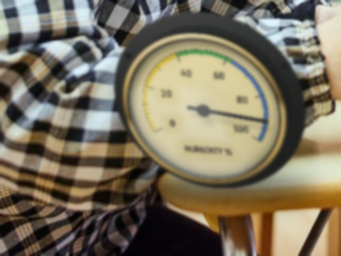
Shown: value=90 unit=%
